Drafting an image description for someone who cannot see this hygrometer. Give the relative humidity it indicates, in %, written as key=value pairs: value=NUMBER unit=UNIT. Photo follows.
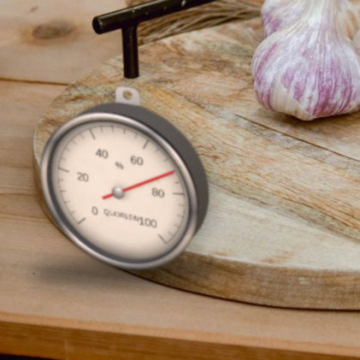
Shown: value=72 unit=%
